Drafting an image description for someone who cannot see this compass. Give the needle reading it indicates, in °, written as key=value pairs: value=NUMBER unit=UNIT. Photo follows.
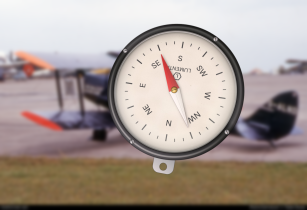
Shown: value=150 unit=°
